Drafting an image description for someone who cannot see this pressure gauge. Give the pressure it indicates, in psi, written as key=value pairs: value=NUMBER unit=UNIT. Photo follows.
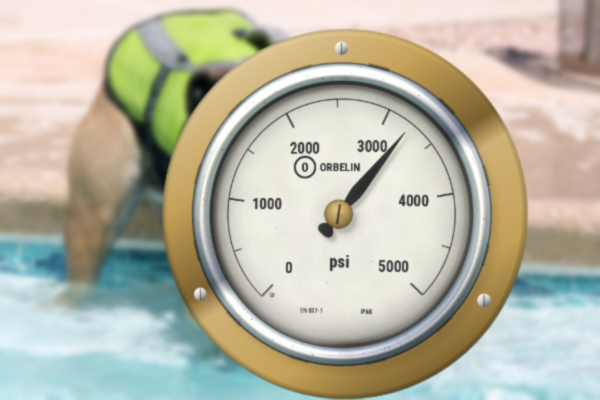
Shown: value=3250 unit=psi
